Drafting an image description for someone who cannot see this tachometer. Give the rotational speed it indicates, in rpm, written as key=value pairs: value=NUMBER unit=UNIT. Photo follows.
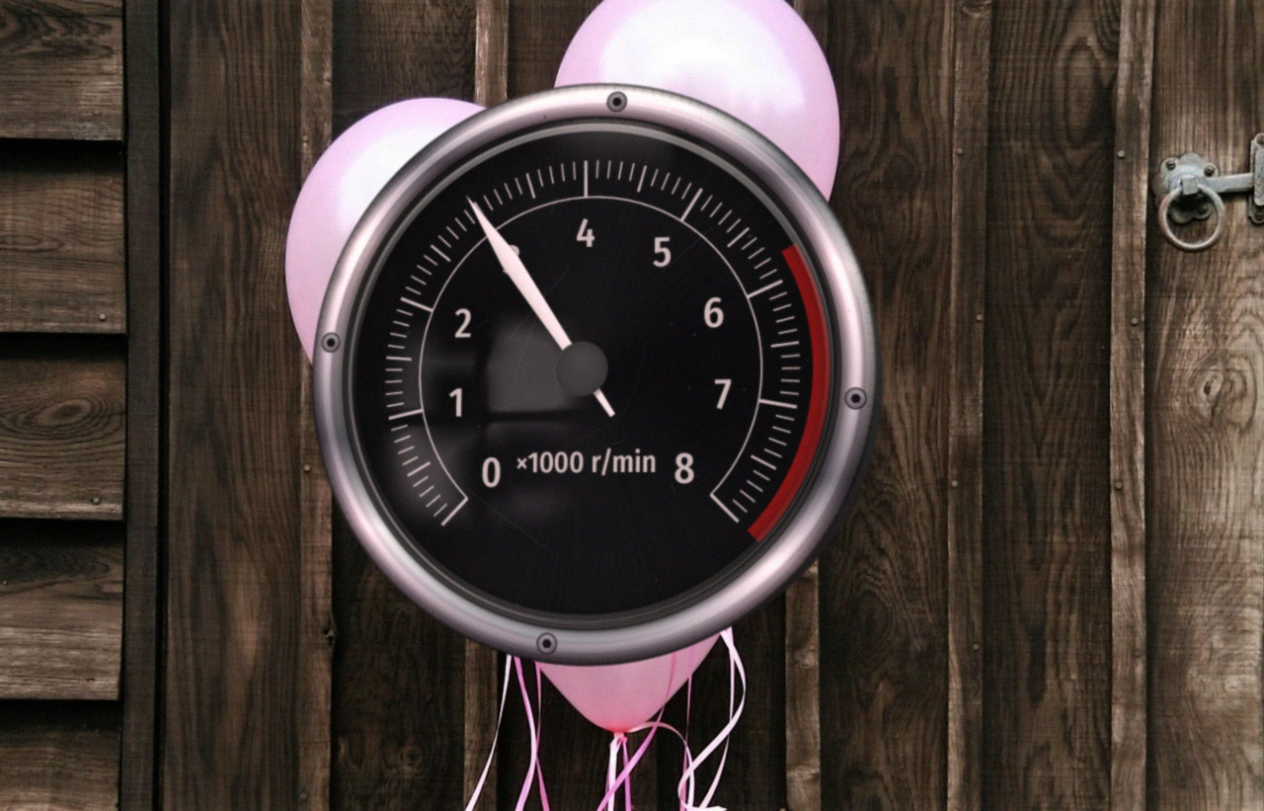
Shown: value=3000 unit=rpm
